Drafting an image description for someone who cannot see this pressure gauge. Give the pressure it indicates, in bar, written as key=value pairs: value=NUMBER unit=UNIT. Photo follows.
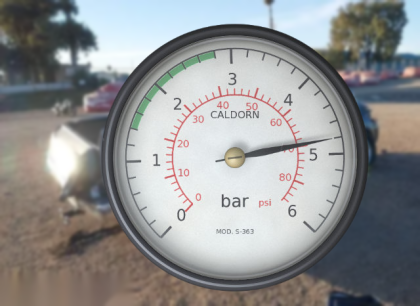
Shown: value=4.8 unit=bar
